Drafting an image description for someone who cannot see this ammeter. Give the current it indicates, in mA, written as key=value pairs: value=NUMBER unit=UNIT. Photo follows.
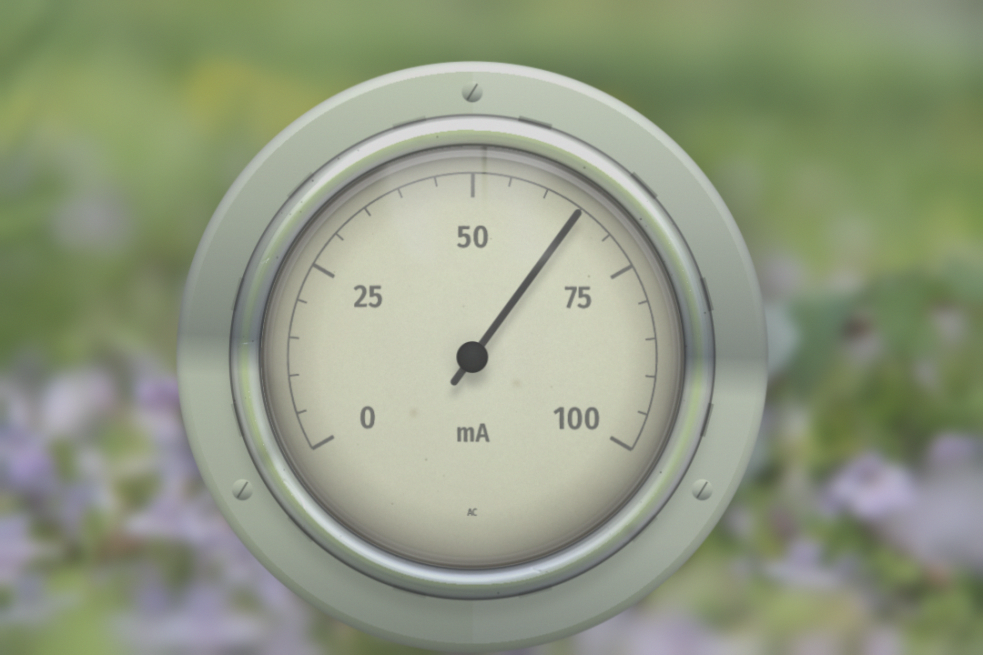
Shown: value=65 unit=mA
